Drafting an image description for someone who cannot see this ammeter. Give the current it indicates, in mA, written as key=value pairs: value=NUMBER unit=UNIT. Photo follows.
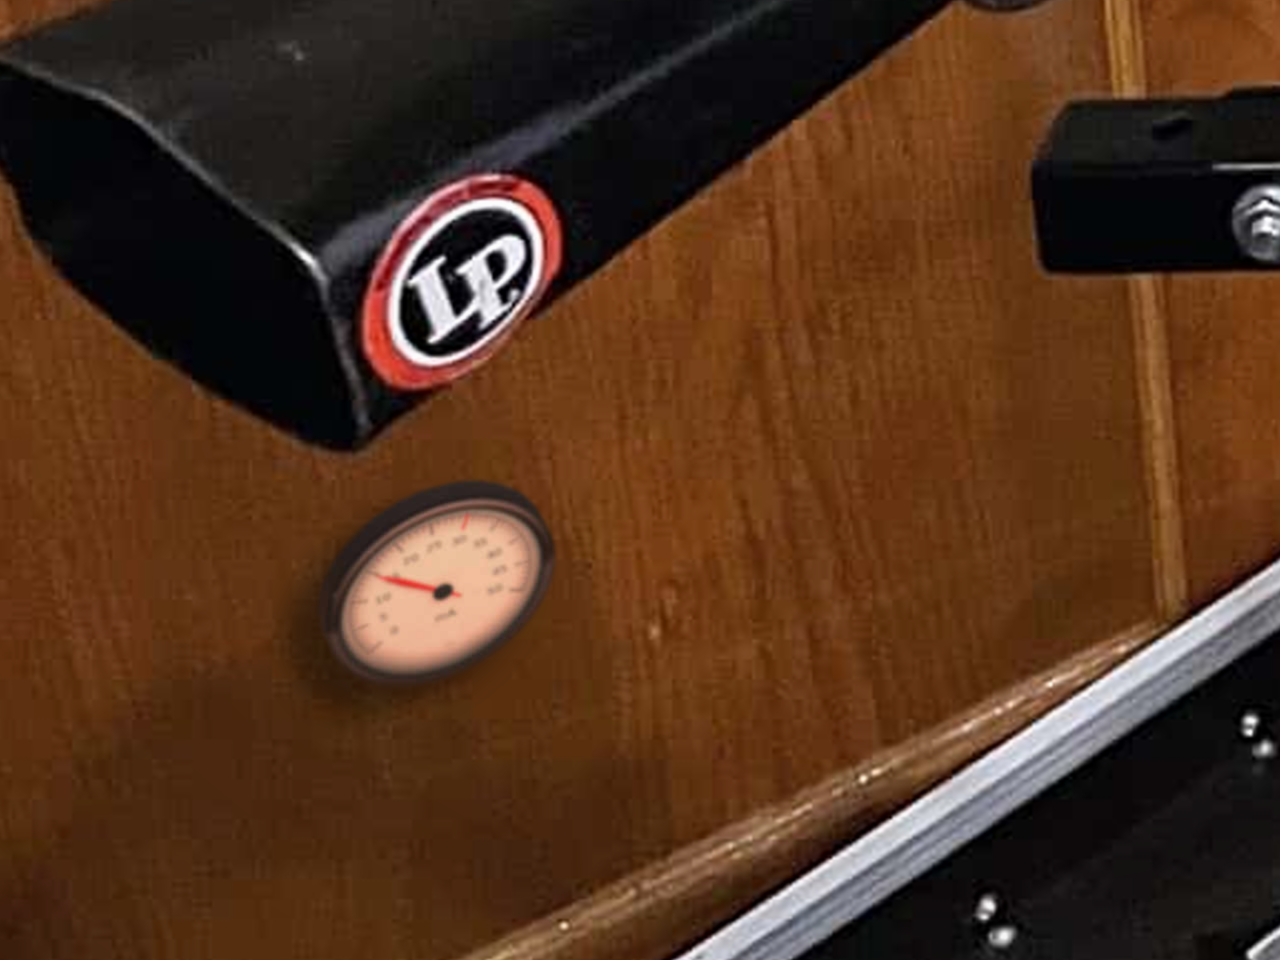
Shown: value=15 unit=mA
